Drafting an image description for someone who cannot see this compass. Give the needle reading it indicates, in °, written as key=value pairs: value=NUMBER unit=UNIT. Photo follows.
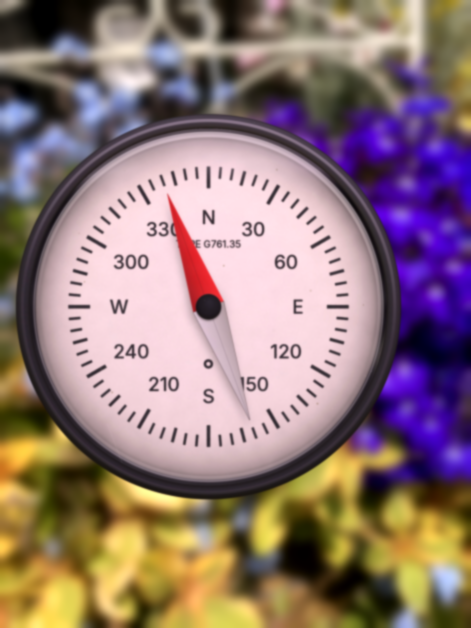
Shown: value=340 unit=°
